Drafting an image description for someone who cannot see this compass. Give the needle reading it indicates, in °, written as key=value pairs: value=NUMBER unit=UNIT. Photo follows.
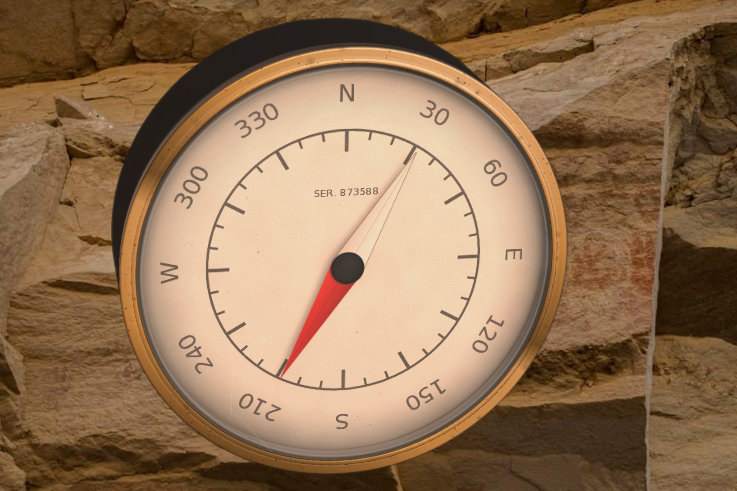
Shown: value=210 unit=°
